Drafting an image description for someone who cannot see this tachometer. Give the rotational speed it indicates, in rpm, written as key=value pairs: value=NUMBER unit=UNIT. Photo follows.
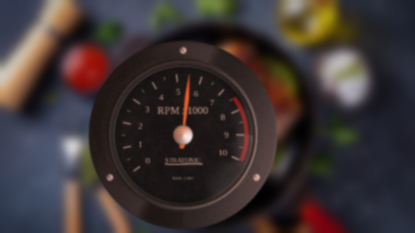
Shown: value=5500 unit=rpm
